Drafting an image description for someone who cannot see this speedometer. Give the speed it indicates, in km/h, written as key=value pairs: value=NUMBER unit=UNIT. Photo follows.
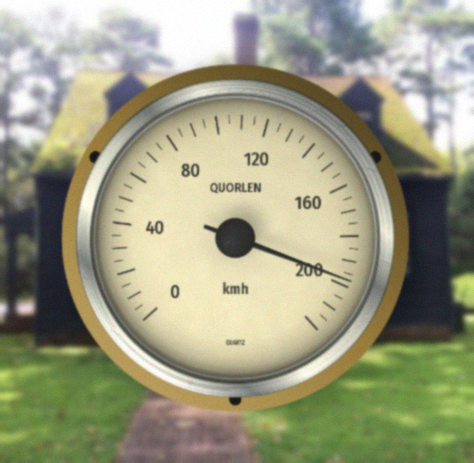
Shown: value=197.5 unit=km/h
